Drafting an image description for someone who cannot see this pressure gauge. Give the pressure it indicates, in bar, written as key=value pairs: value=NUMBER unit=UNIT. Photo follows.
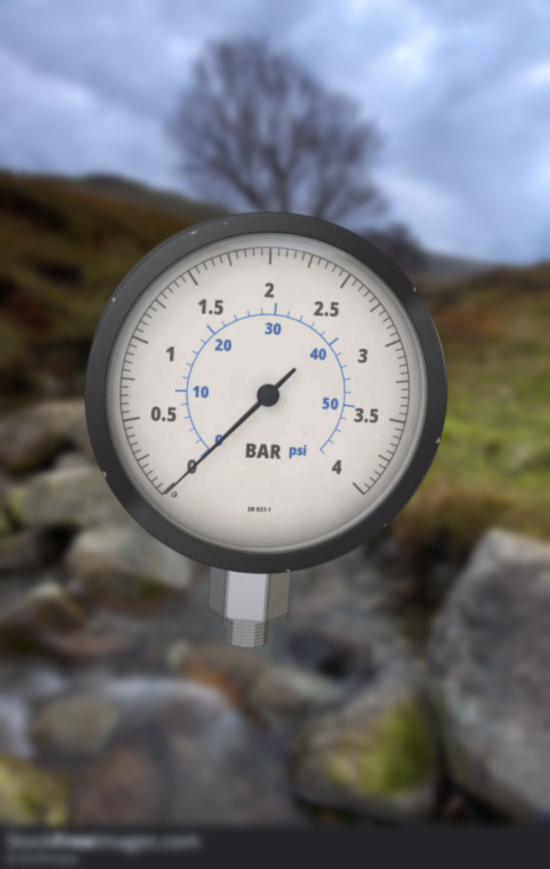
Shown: value=0 unit=bar
